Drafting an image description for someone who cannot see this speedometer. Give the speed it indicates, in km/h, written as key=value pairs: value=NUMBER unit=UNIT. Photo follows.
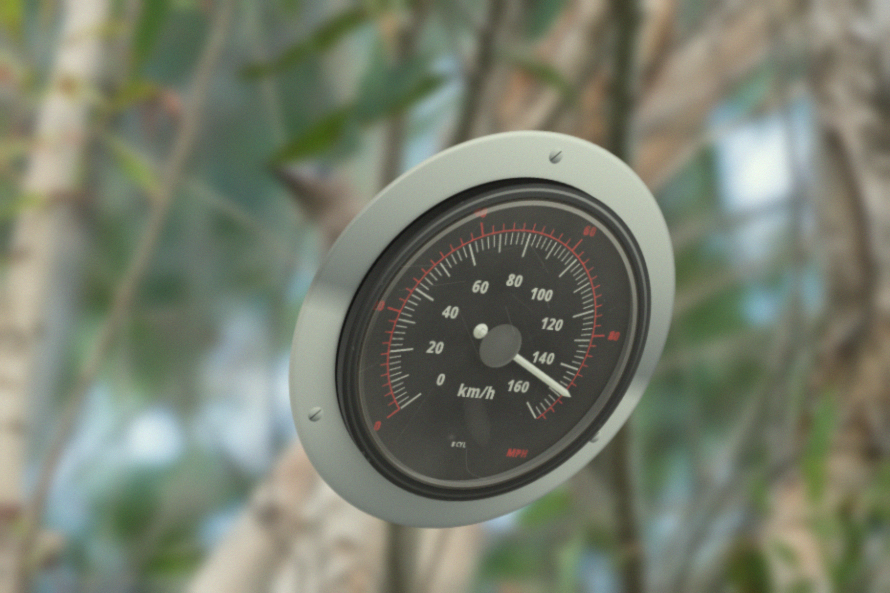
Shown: value=148 unit=km/h
